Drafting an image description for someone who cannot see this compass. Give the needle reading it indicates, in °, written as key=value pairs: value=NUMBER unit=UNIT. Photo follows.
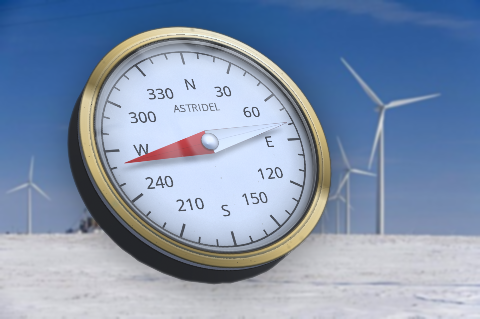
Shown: value=260 unit=°
